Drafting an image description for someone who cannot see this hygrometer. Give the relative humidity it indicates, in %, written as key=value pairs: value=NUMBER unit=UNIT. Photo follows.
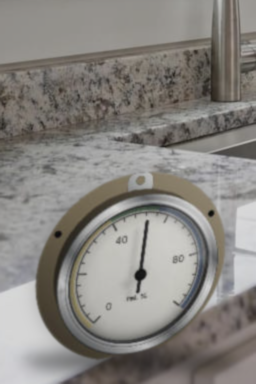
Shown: value=52 unit=%
